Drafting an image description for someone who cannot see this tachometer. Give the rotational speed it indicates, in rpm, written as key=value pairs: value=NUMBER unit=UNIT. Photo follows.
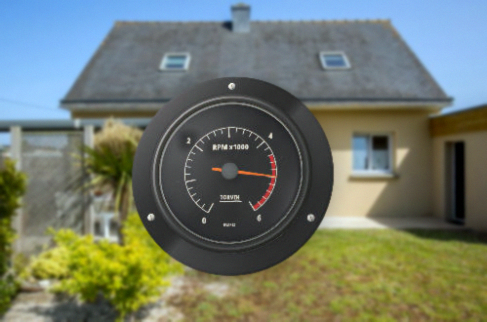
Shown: value=5000 unit=rpm
